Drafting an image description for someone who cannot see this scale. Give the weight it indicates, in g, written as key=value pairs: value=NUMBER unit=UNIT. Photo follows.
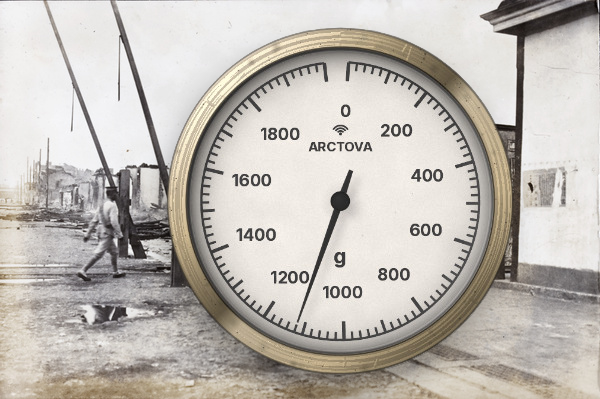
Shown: value=1120 unit=g
